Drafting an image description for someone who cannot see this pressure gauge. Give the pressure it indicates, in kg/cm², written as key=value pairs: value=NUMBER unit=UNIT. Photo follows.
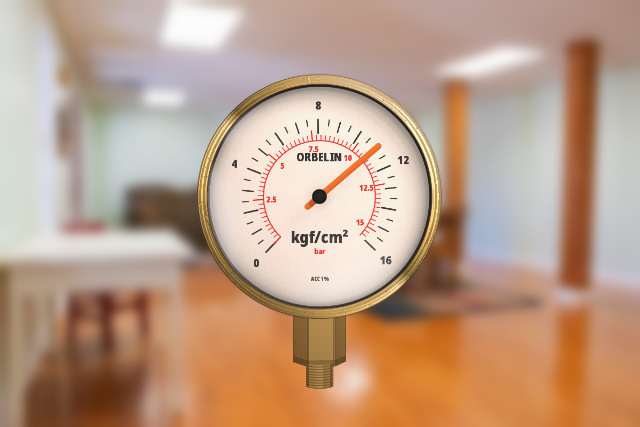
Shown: value=11 unit=kg/cm²
